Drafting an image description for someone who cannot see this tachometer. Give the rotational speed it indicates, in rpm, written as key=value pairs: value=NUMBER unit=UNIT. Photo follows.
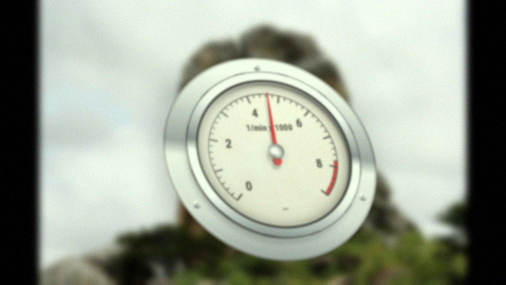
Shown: value=4600 unit=rpm
